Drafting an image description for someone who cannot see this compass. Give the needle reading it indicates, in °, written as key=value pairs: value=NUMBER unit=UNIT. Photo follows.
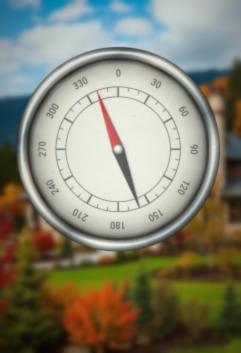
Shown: value=340 unit=°
